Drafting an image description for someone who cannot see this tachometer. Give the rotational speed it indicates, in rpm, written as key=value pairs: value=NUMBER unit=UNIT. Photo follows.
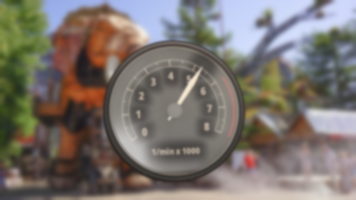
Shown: value=5250 unit=rpm
